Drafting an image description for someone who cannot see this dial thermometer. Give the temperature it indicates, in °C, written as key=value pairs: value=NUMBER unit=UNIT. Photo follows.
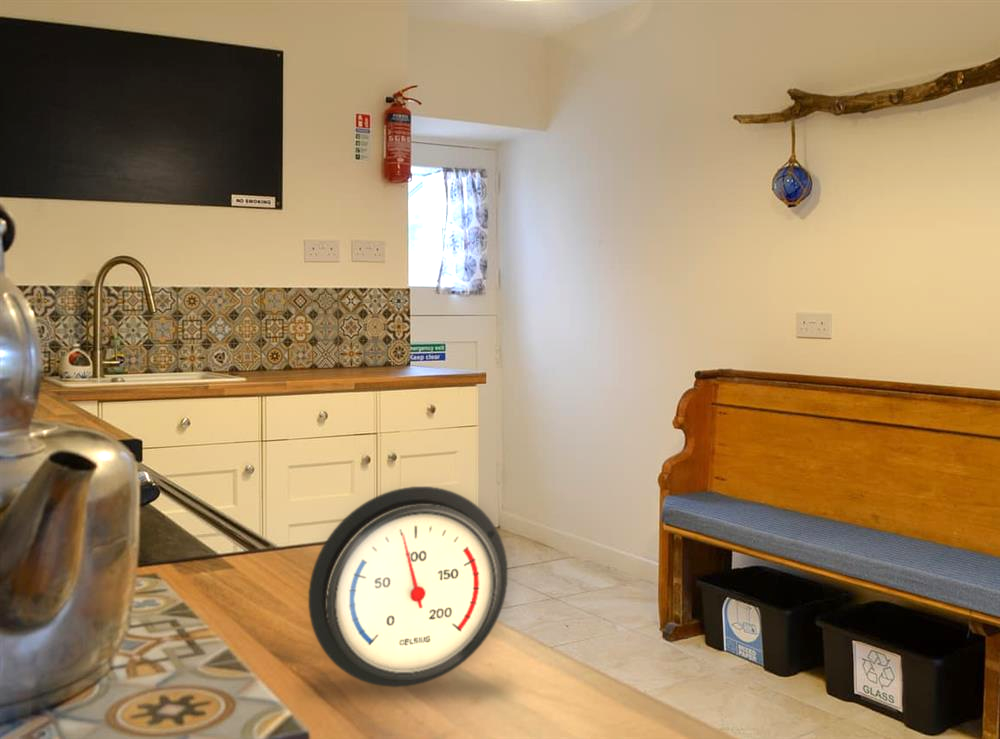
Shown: value=90 unit=°C
